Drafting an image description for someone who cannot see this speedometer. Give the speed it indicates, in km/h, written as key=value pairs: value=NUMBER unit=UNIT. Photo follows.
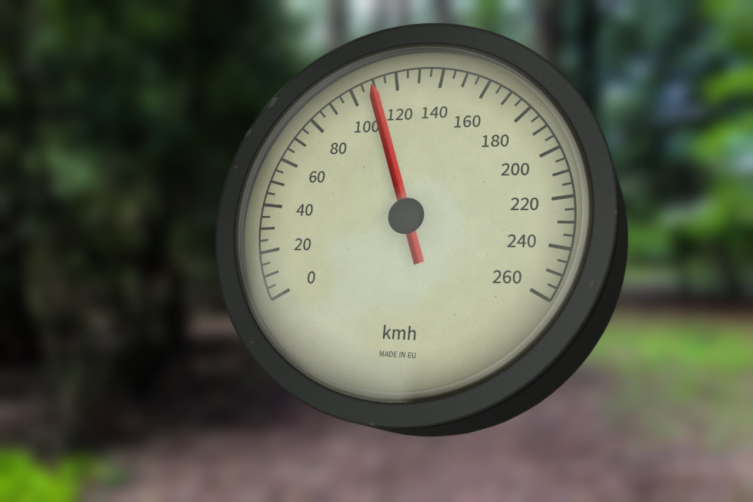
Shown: value=110 unit=km/h
